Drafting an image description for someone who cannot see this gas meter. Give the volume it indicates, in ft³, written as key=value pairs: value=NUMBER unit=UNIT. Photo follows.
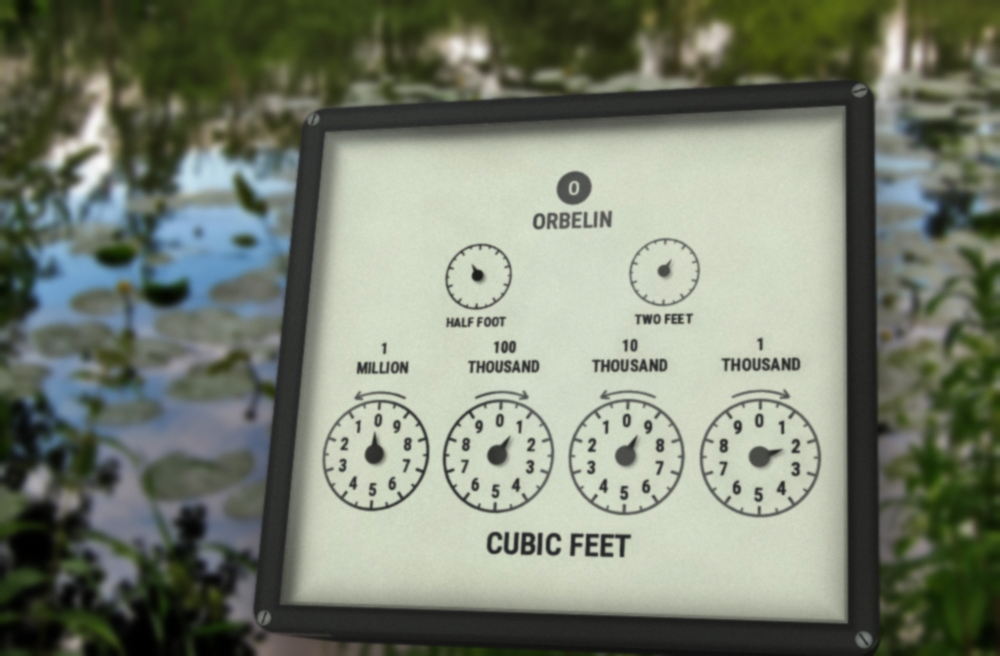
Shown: value=9200 unit=ft³
